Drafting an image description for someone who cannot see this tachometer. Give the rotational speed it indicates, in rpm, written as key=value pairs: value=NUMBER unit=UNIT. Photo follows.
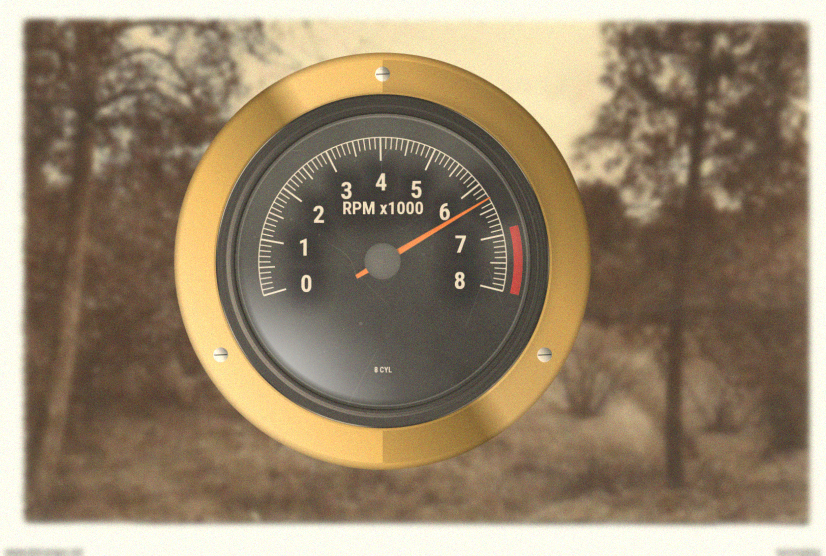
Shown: value=6300 unit=rpm
